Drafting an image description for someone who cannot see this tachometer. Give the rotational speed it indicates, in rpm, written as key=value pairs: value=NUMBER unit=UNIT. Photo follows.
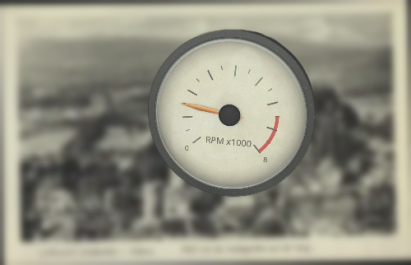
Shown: value=1500 unit=rpm
